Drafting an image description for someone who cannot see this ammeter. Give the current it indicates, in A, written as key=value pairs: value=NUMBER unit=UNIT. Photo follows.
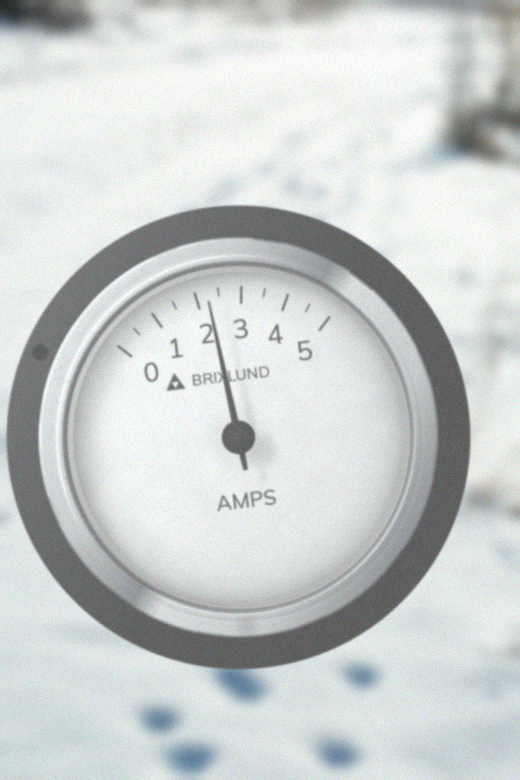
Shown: value=2.25 unit=A
